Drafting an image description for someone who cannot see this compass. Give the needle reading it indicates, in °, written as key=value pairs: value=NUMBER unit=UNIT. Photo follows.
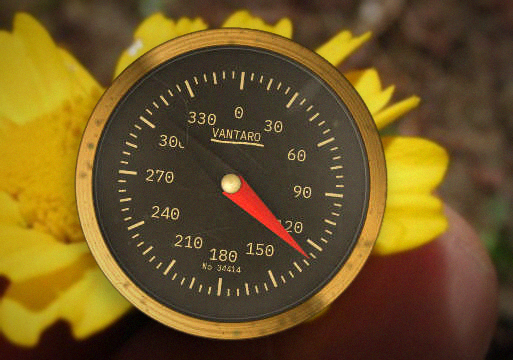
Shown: value=127.5 unit=°
